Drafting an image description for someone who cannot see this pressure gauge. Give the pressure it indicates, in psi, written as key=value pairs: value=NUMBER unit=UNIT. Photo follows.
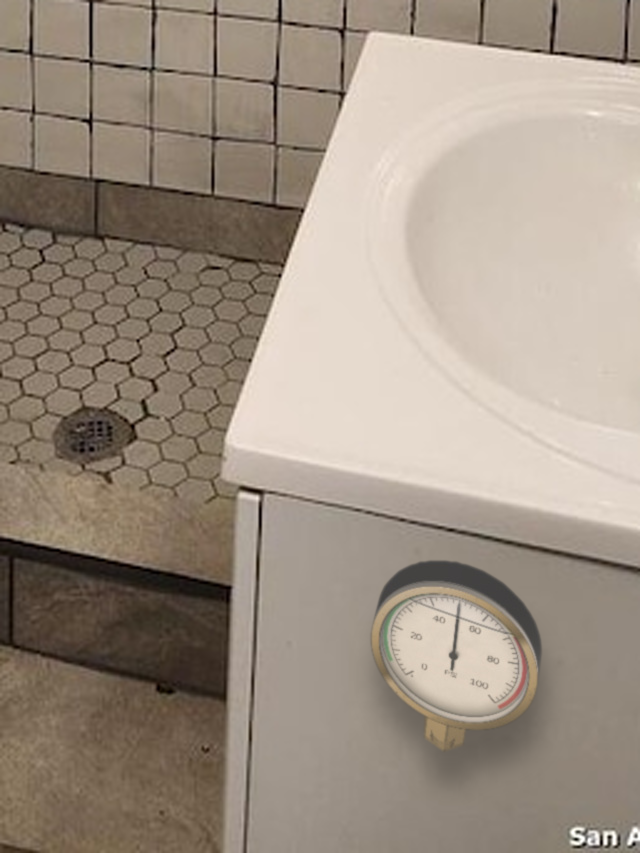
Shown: value=50 unit=psi
